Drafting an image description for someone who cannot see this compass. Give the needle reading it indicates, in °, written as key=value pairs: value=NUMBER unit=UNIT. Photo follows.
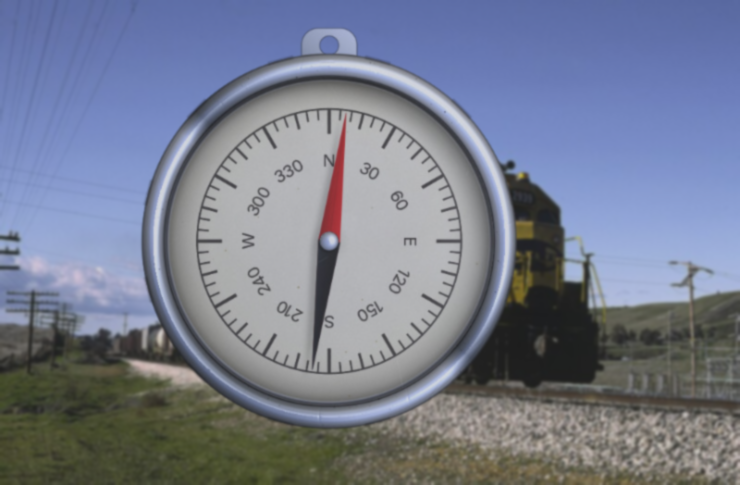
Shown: value=7.5 unit=°
